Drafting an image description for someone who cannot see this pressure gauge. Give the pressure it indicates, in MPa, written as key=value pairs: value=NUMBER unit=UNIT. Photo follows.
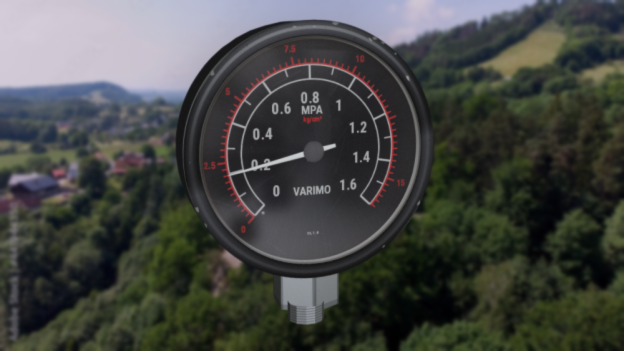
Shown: value=0.2 unit=MPa
